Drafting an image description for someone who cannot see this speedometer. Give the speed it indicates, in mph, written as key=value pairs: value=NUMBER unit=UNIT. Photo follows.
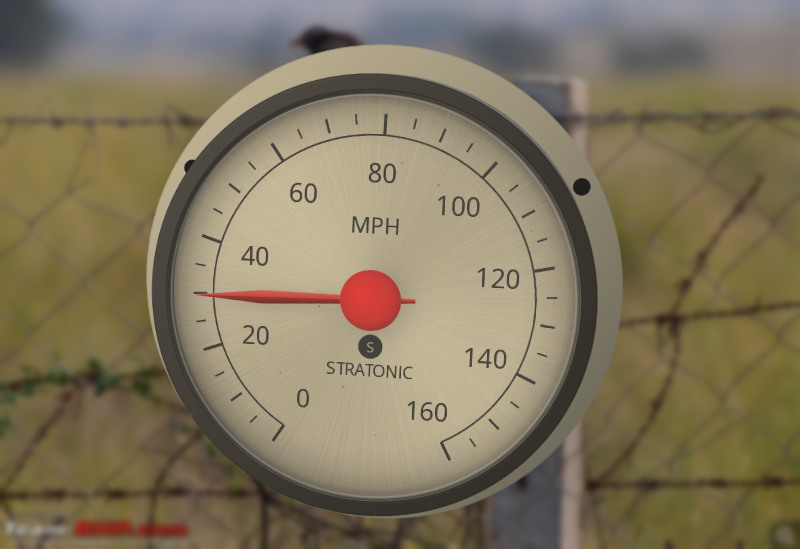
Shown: value=30 unit=mph
